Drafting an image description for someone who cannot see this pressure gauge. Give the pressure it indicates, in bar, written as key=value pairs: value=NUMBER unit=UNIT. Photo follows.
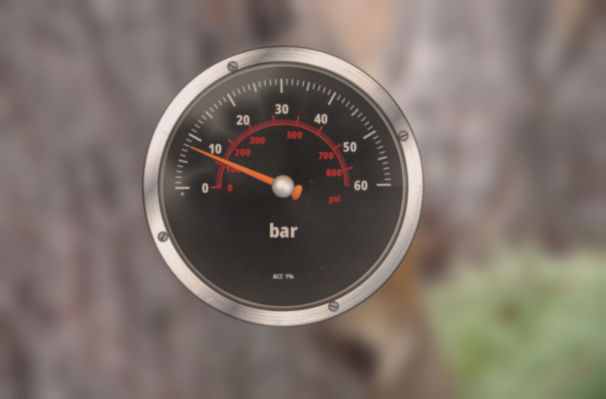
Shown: value=8 unit=bar
